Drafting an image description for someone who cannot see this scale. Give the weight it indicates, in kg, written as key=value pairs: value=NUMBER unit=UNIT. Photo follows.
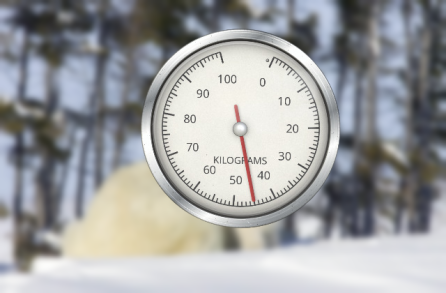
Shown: value=45 unit=kg
